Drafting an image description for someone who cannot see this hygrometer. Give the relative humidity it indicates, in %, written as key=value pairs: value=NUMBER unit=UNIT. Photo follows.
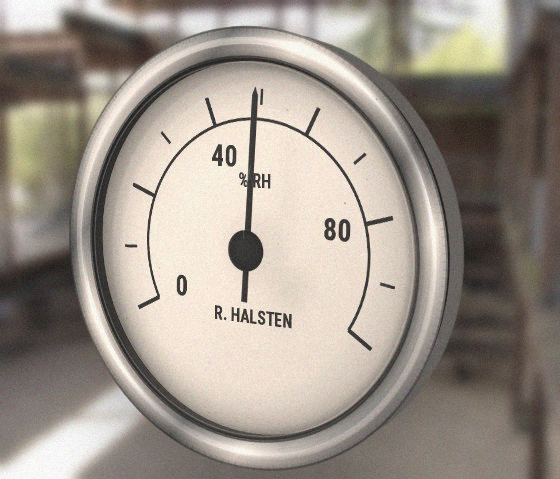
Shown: value=50 unit=%
